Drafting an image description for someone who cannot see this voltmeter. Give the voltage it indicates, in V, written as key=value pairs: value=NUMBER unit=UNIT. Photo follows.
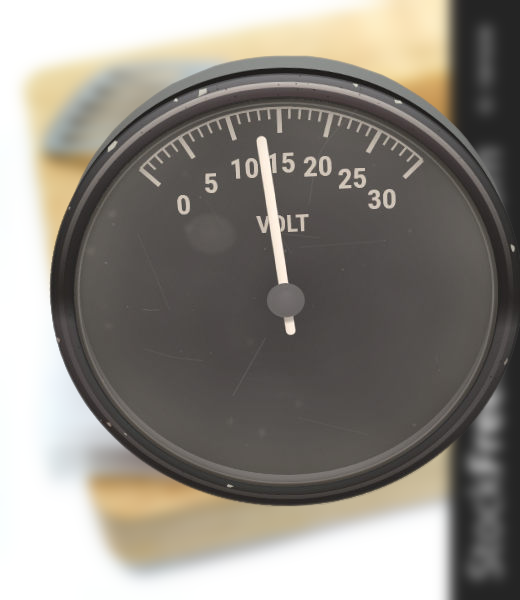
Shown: value=13 unit=V
